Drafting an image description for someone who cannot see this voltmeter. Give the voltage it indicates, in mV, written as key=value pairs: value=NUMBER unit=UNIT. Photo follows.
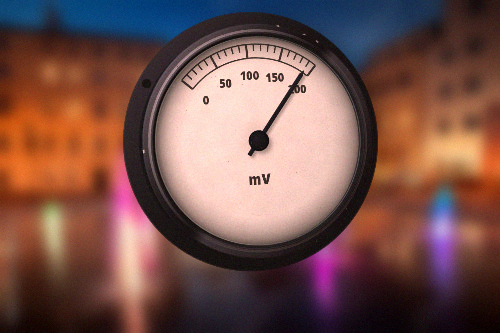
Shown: value=190 unit=mV
